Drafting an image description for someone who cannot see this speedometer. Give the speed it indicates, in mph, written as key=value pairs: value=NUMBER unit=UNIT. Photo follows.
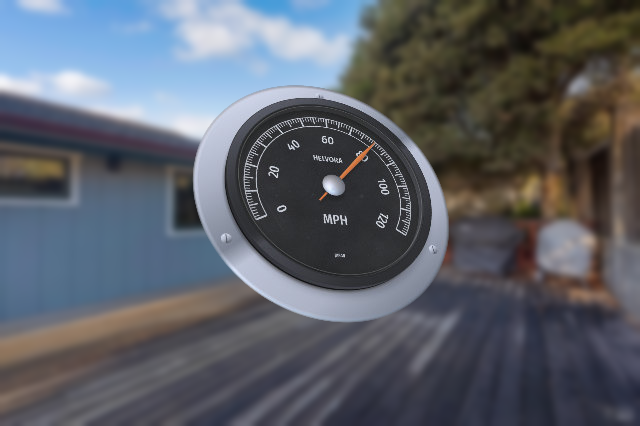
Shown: value=80 unit=mph
